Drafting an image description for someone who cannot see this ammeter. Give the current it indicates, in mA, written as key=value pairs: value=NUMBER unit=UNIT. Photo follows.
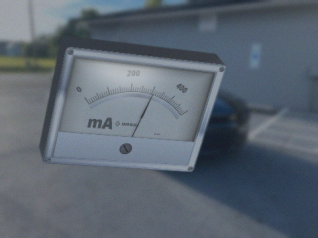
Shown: value=300 unit=mA
